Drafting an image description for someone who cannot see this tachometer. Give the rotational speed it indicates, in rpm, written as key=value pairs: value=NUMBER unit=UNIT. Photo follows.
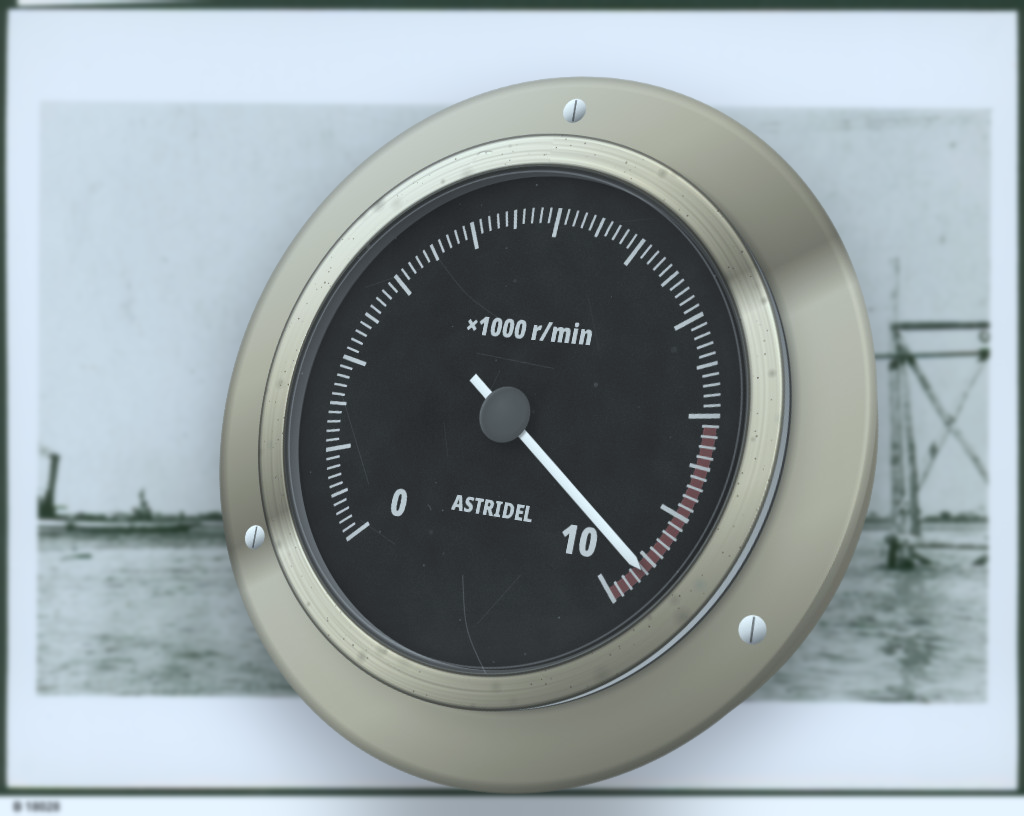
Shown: value=9600 unit=rpm
